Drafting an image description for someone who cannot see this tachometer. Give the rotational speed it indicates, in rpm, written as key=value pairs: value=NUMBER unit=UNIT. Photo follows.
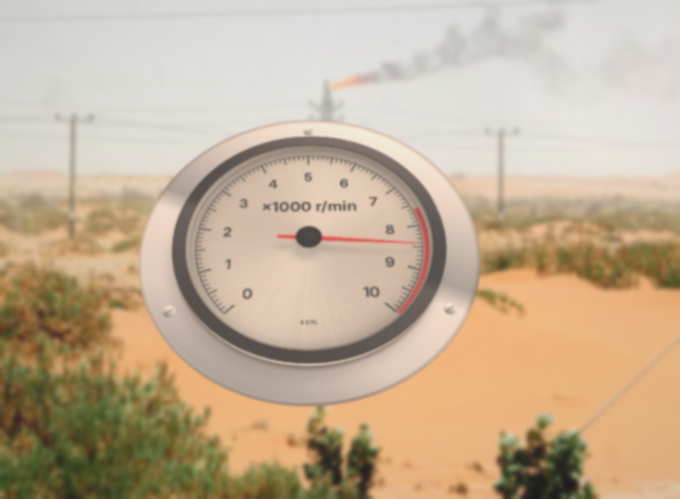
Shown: value=8500 unit=rpm
